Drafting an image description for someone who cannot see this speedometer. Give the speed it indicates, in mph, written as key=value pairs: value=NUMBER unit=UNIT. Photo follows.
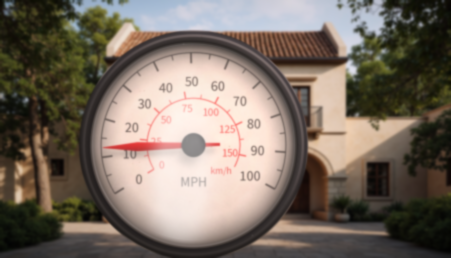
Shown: value=12.5 unit=mph
